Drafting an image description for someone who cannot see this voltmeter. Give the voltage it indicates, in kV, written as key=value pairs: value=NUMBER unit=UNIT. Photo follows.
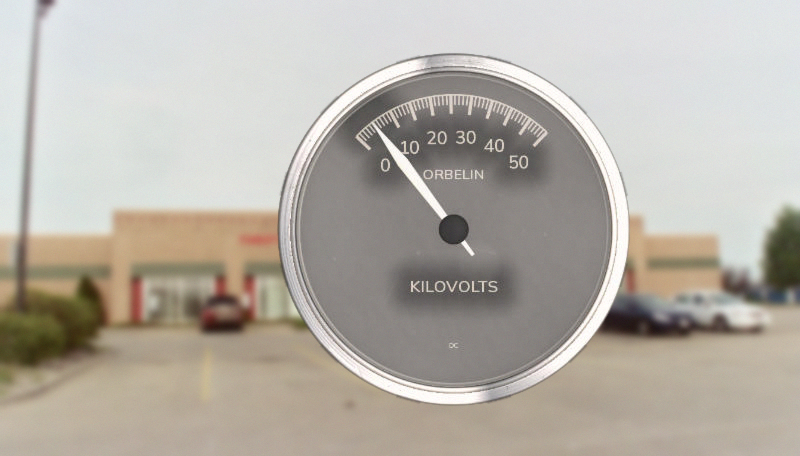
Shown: value=5 unit=kV
